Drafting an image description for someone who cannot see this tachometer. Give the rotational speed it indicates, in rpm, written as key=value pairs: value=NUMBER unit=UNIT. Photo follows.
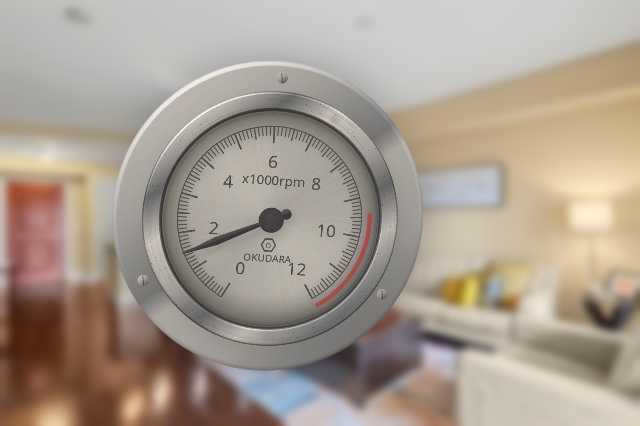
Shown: value=1500 unit=rpm
